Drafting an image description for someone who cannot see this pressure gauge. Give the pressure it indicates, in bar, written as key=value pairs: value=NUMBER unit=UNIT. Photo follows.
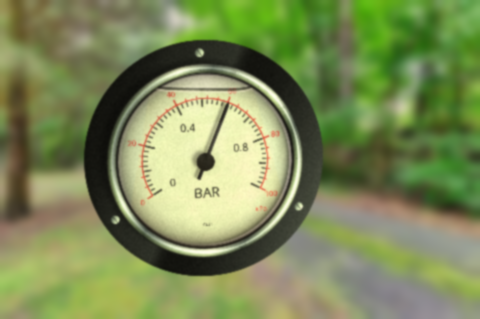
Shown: value=0.6 unit=bar
